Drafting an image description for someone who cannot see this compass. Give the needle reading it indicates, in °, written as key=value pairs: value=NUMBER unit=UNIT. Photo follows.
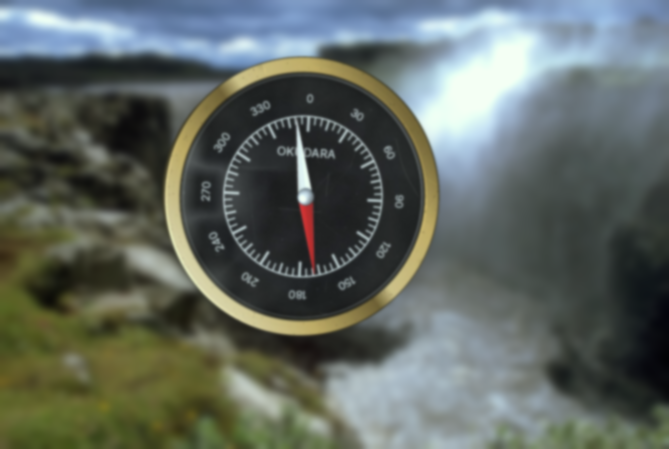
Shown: value=170 unit=°
